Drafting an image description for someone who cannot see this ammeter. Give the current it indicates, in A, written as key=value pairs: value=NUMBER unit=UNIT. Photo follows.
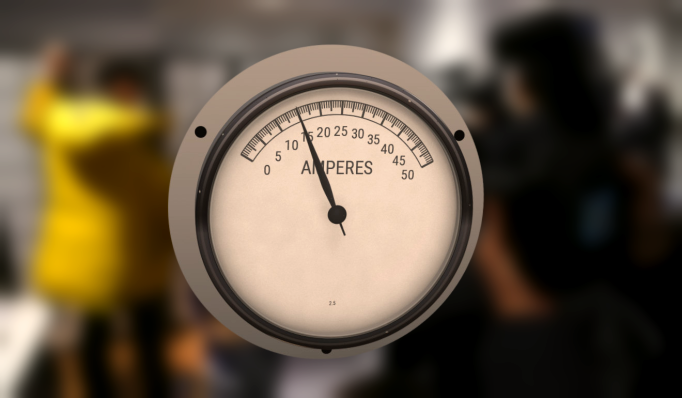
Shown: value=15 unit=A
